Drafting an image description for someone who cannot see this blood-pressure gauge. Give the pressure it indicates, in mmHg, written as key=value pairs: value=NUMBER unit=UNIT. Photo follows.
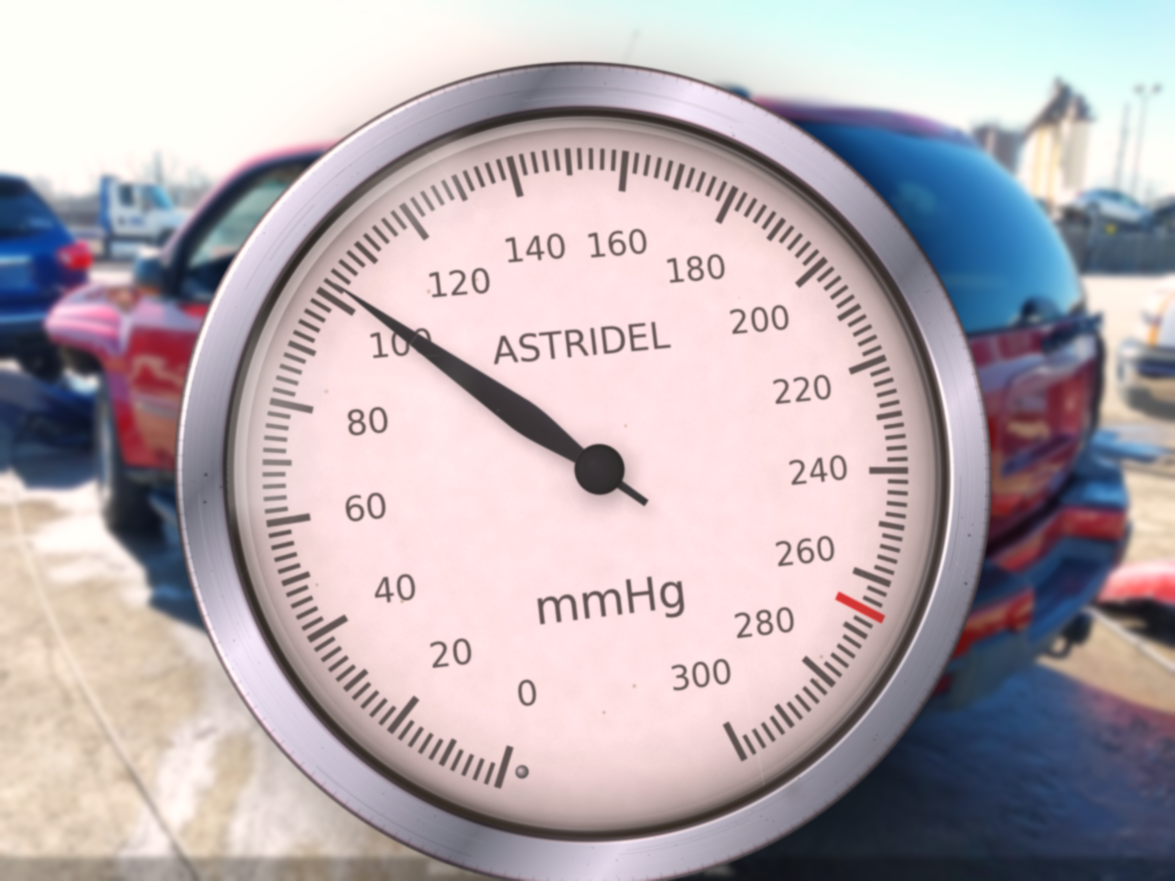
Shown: value=102 unit=mmHg
